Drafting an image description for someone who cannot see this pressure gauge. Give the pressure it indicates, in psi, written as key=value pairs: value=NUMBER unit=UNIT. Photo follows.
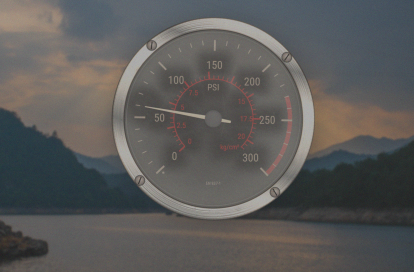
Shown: value=60 unit=psi
